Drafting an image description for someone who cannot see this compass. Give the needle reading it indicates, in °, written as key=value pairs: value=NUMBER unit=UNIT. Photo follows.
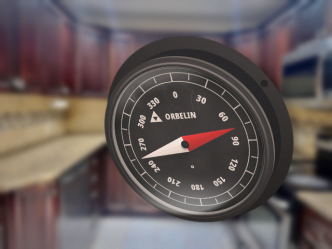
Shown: value=75 unit=°
